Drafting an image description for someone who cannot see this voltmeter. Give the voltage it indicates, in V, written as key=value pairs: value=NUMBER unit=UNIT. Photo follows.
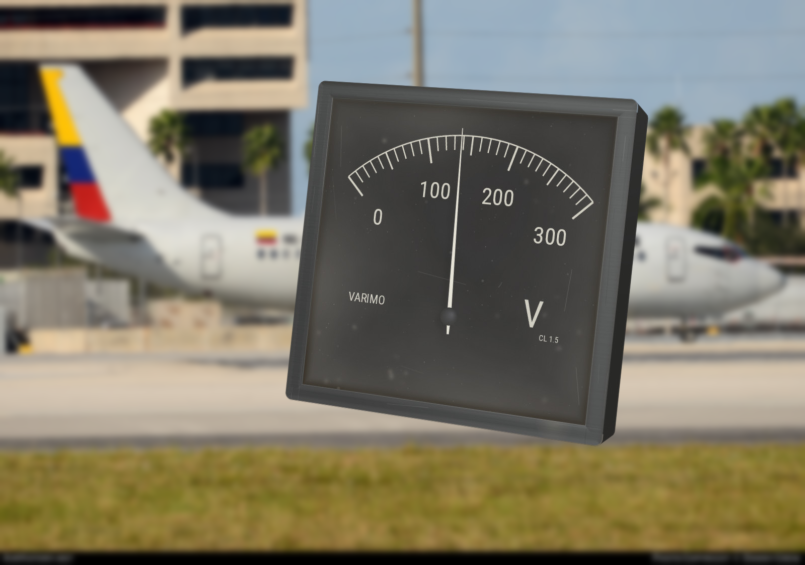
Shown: value=140 unit=V
